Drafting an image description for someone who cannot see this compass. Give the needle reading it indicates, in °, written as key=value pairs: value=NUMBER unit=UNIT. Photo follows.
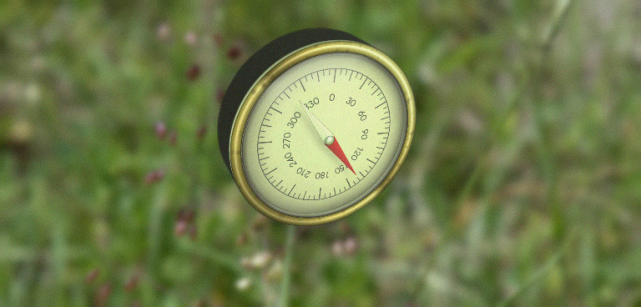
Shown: value=140 unit=°
